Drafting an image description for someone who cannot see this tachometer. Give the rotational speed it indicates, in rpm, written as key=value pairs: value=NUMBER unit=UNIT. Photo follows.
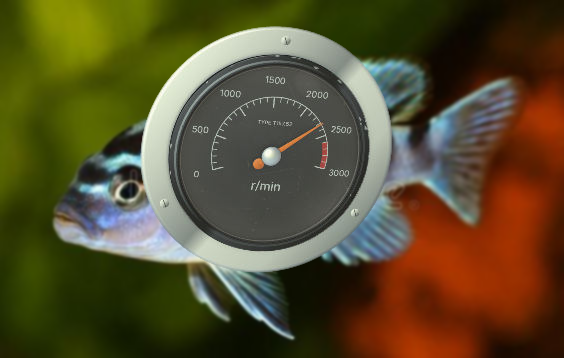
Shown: value=2300 unit=rpm
